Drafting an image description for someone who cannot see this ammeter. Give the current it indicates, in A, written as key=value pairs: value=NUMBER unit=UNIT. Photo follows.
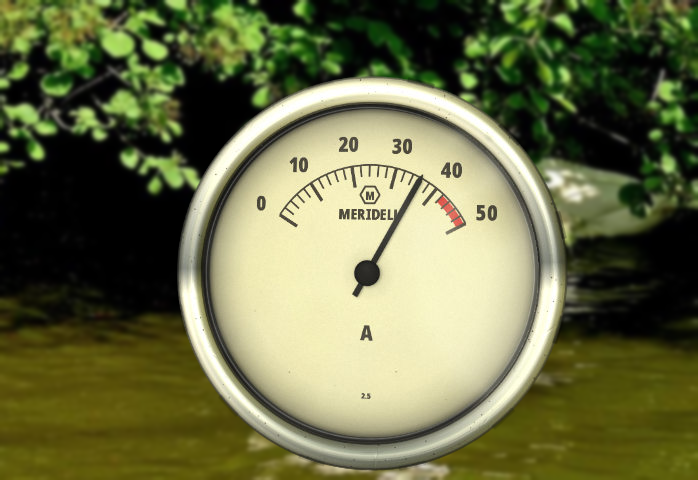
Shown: value=36 unit=A
